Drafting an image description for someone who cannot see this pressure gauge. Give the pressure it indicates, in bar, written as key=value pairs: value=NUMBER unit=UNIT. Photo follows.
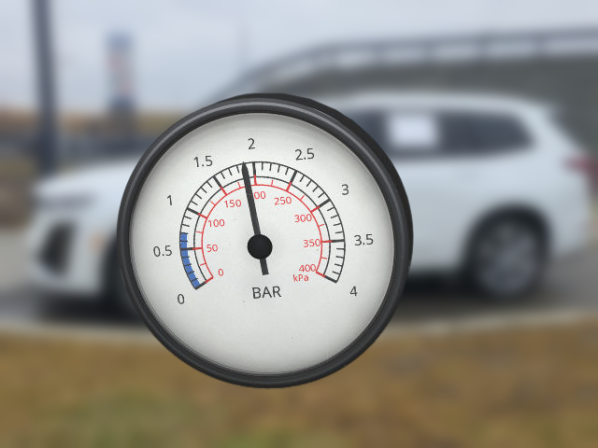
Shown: value=1.9 unit=bar
